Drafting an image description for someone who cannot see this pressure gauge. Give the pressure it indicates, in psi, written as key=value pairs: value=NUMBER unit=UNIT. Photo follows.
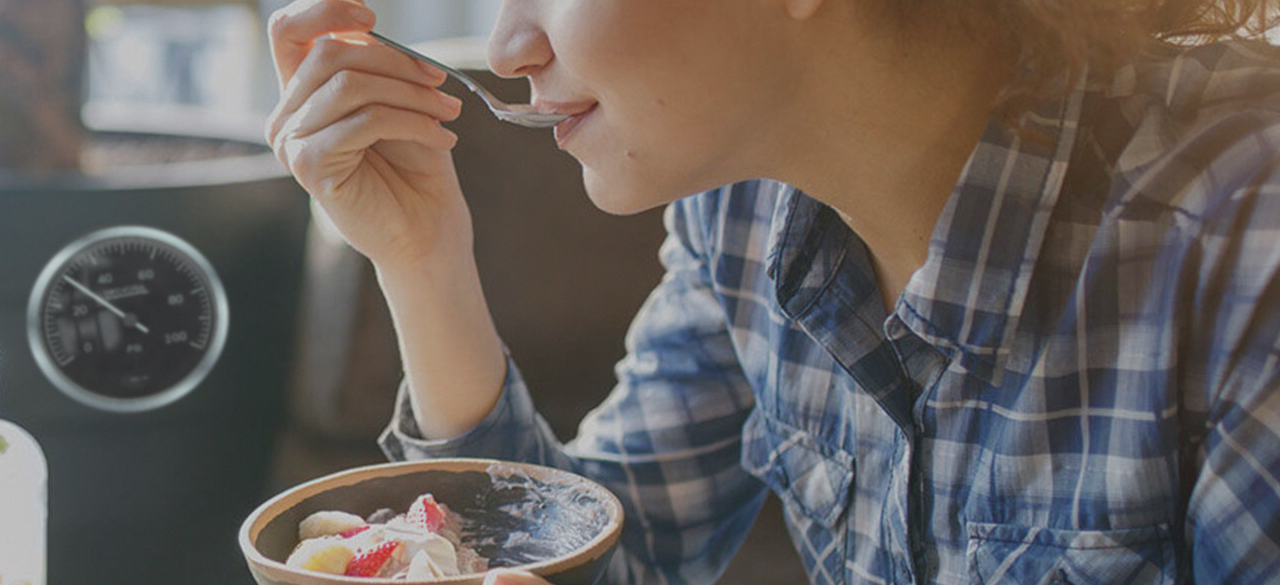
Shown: value=30 unit=psi
